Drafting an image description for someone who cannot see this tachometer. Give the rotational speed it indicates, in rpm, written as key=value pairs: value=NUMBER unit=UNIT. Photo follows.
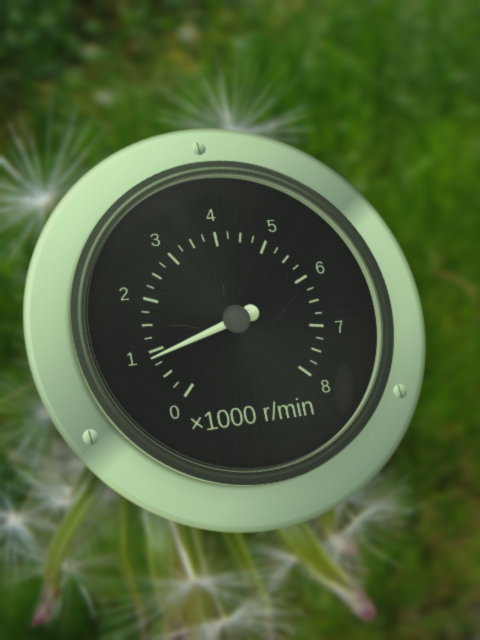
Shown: value=875 unit=rpm
